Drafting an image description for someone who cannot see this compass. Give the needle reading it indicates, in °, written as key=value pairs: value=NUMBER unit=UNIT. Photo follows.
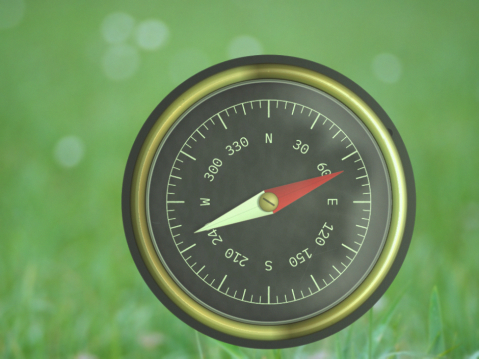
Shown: value=67.5 unit=°
